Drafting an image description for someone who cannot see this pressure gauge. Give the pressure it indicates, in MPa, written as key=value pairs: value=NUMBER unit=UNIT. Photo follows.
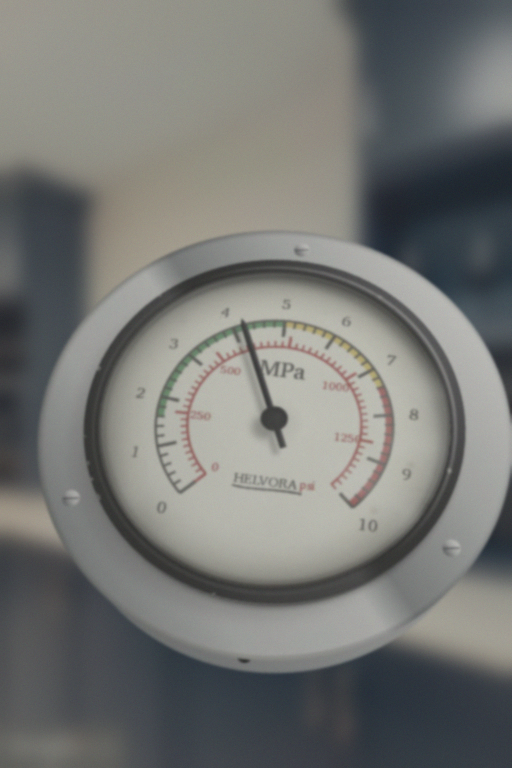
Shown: value=4.2 unit=MPa
